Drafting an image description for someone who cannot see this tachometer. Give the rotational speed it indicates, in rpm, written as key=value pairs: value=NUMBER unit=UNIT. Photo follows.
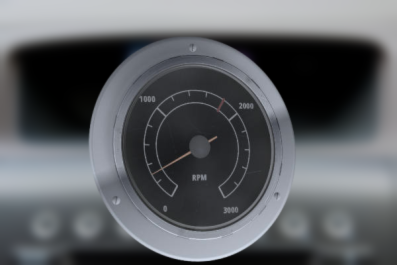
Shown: value=300 unit=rpm
